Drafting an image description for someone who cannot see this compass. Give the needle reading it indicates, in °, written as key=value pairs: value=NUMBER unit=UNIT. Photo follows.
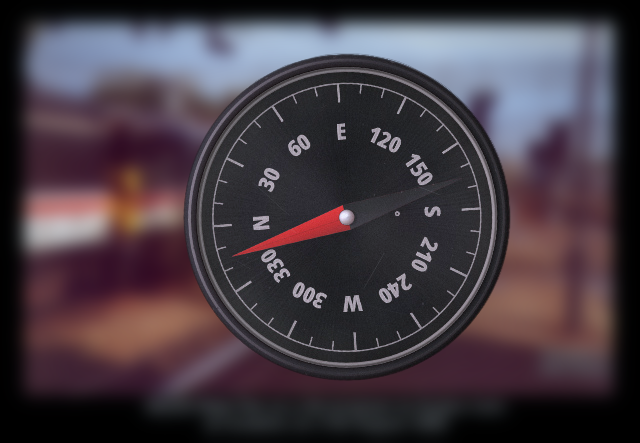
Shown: value=345 unit=°
